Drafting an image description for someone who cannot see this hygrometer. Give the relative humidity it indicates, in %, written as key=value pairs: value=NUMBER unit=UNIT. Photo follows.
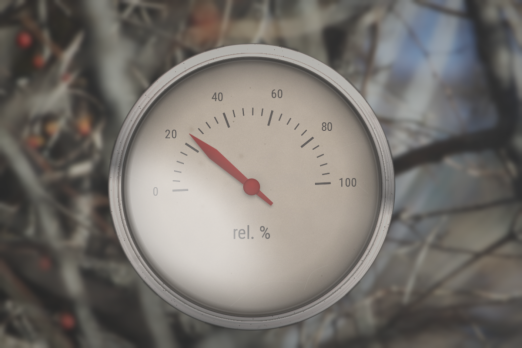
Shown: value=24 unit=%
